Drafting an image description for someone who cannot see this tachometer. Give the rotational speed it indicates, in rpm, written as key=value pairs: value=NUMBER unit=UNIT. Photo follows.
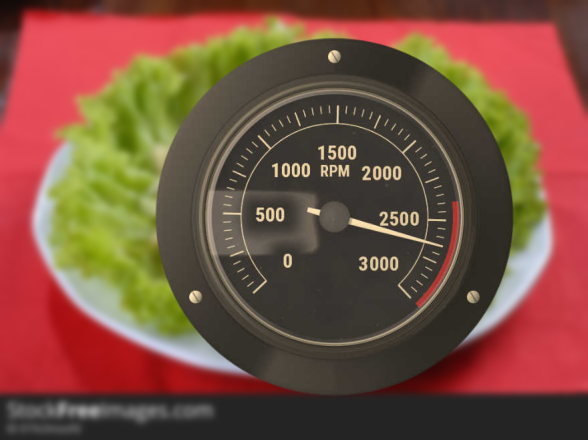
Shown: value=2650 unit=rpm
